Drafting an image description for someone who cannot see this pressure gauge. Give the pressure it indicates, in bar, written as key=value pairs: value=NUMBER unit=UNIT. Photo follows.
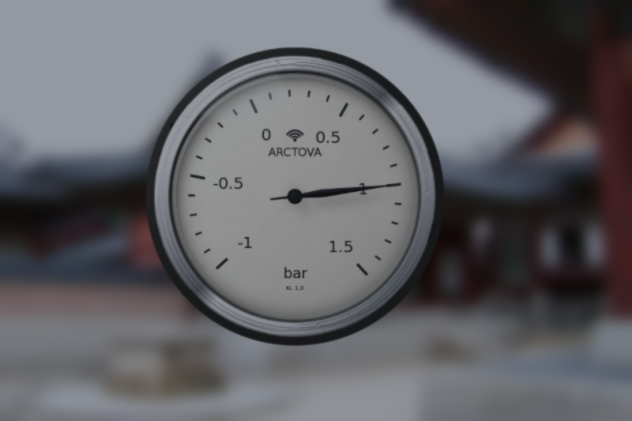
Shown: value=1 unit=bar
